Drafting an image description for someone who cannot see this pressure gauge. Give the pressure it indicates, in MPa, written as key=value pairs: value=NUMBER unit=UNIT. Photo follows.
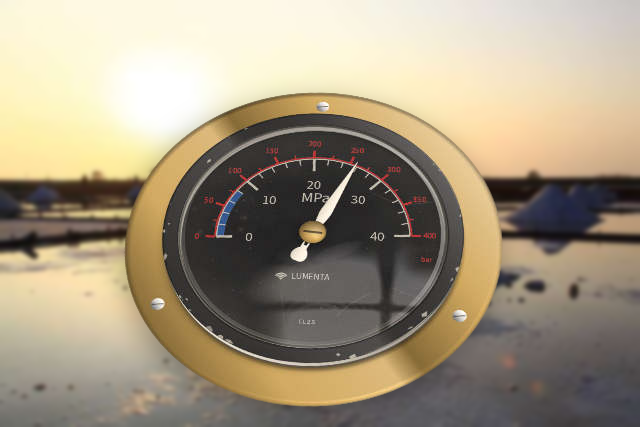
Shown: value=26 unit=MPa
